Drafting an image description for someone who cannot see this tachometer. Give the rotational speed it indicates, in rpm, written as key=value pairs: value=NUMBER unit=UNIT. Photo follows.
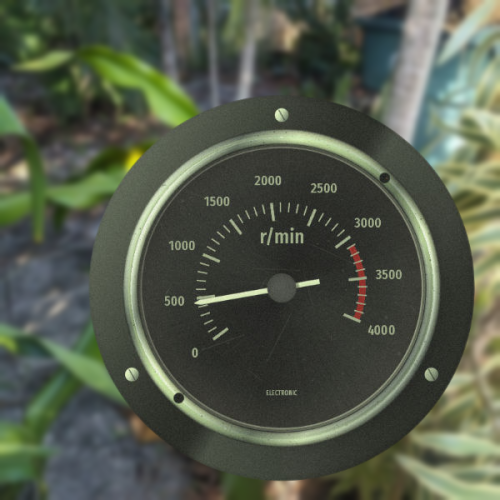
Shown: value=450 unit=rpm
